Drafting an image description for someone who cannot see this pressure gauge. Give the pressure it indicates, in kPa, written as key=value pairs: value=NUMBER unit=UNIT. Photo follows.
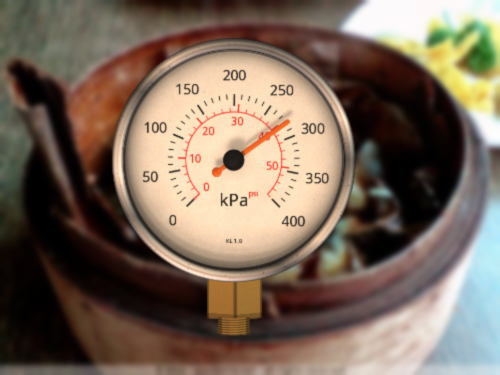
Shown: value=280 unit=kPa
